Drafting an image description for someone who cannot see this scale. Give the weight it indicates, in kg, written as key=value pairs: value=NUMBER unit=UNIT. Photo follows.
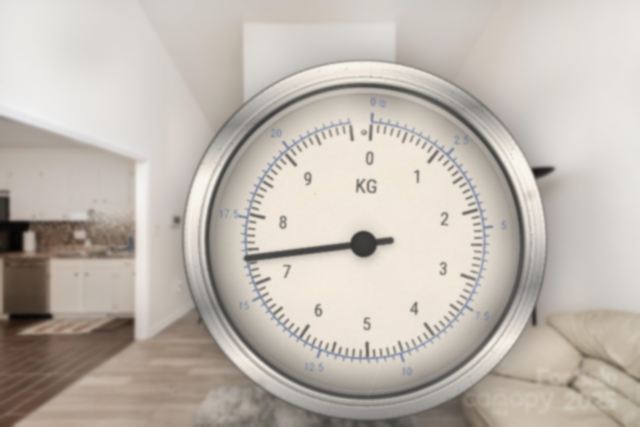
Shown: value=7.4 unit=kg
